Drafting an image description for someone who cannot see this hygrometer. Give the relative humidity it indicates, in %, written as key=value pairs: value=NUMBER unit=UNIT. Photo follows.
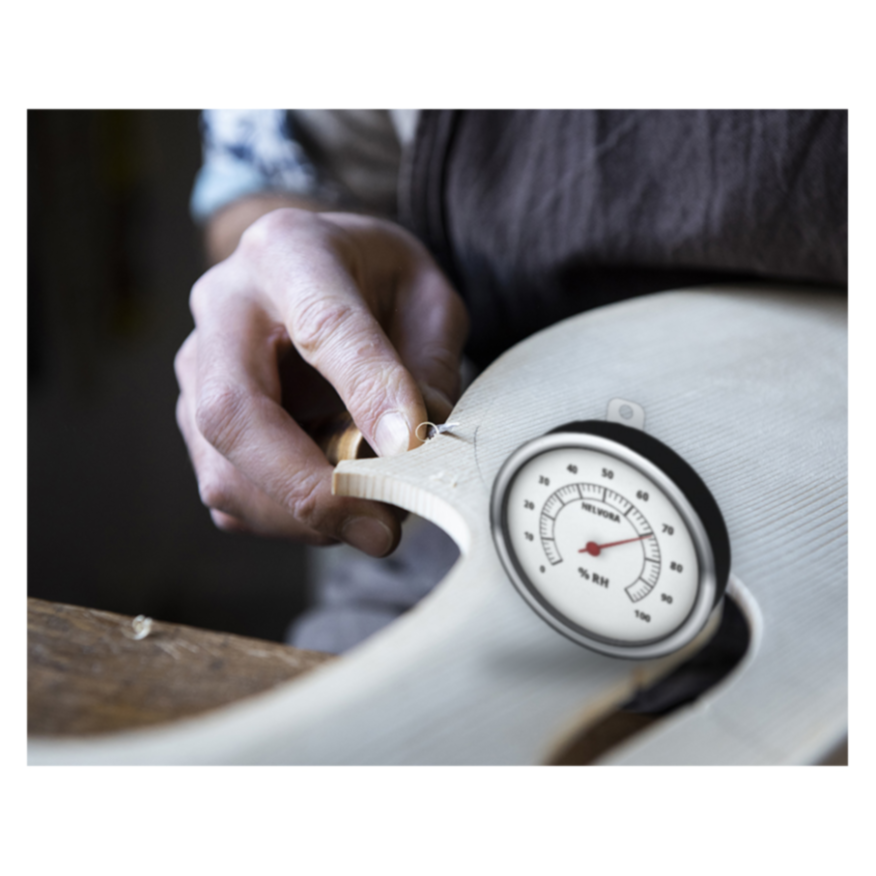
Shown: value=70 unit=%
